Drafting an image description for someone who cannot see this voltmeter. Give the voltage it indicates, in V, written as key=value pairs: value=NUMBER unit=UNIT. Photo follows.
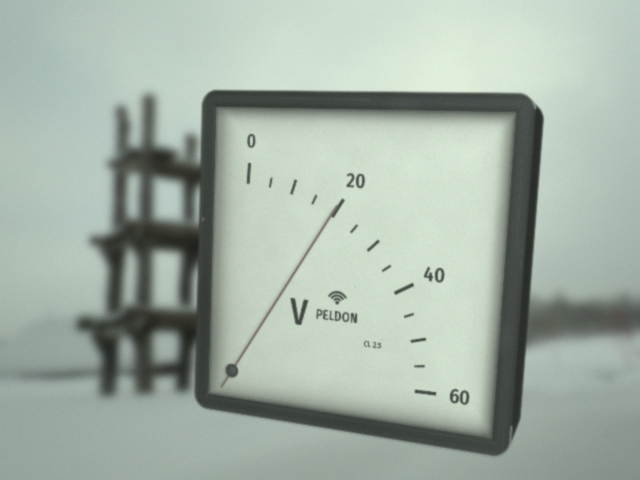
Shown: value=20 unit=V
